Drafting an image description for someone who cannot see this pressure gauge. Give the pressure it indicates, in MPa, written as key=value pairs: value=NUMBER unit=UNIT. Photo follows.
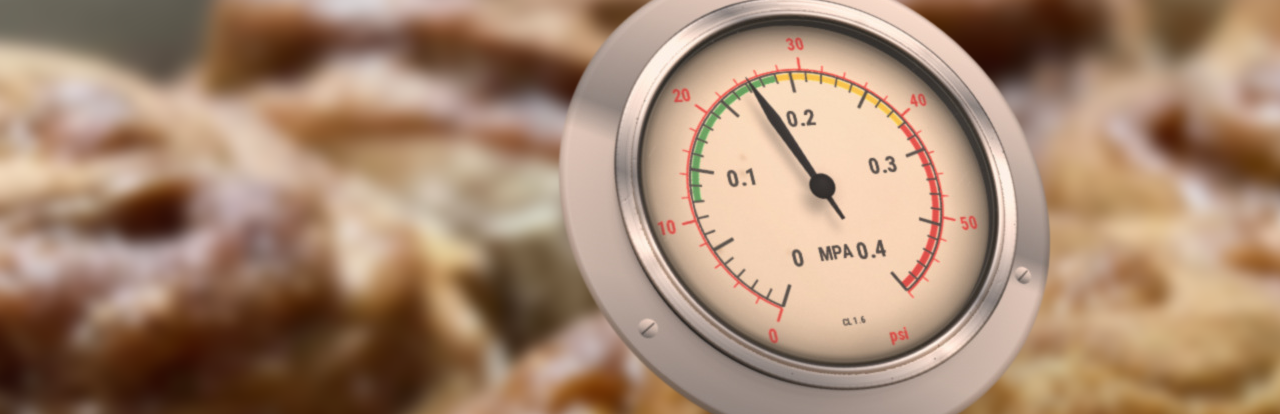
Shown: value=0.17 unit=MPa
